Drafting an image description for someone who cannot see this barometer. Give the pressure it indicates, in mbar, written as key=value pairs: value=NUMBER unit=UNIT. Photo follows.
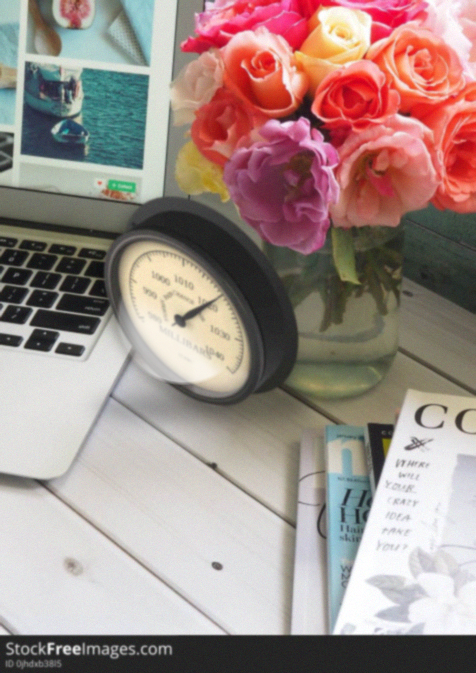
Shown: value=1020 unit=mbar
